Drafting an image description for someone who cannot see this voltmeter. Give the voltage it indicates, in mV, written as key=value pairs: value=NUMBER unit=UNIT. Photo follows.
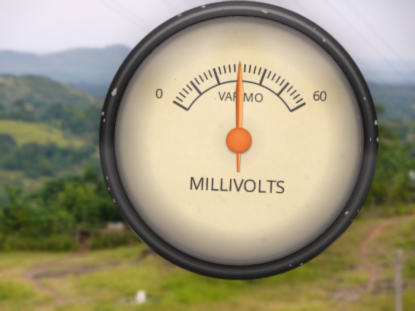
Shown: value=30 unit=mV
